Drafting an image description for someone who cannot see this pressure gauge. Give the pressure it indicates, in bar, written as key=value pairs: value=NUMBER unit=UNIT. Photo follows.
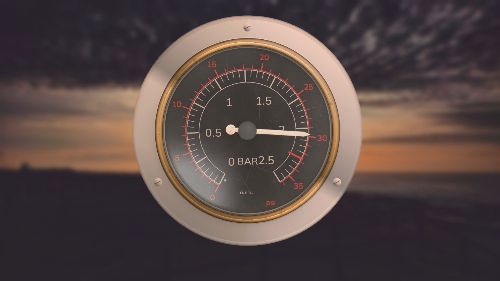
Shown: value=2.05 unit=bar
